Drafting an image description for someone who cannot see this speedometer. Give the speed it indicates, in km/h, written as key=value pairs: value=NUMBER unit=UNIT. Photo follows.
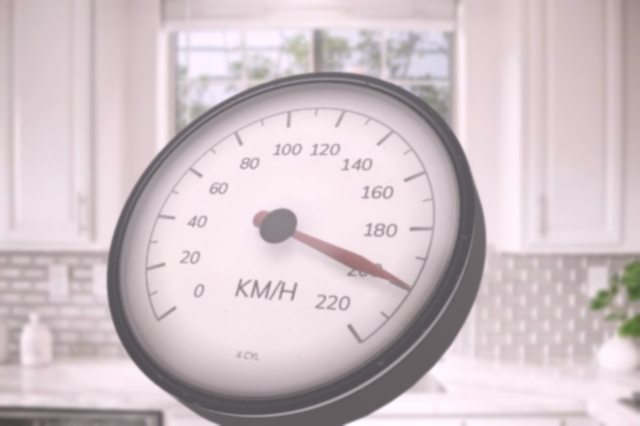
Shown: value=200 unit=km/h
